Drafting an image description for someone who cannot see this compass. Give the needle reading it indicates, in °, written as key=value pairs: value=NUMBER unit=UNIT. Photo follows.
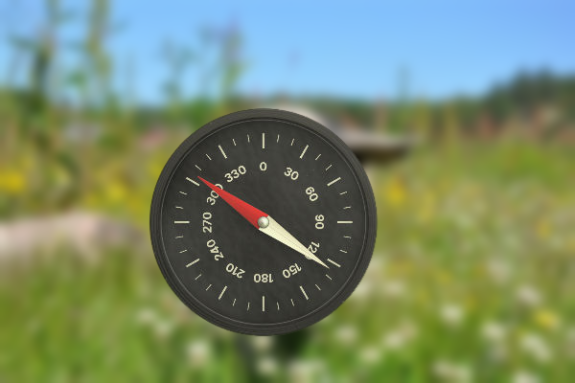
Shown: value=305 unit=°
